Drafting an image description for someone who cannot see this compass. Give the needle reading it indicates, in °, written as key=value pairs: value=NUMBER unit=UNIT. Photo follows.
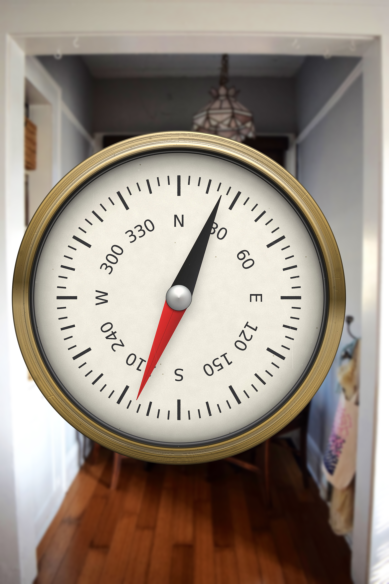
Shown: value=202.5 unit=°
